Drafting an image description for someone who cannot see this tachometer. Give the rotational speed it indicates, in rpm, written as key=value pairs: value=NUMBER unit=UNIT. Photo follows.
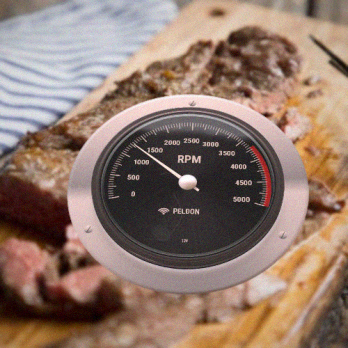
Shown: value=1250 unit=rpm
